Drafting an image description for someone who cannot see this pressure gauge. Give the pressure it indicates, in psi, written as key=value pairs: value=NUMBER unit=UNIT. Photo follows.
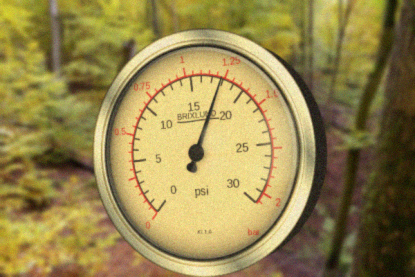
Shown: value=18 unit=psi
